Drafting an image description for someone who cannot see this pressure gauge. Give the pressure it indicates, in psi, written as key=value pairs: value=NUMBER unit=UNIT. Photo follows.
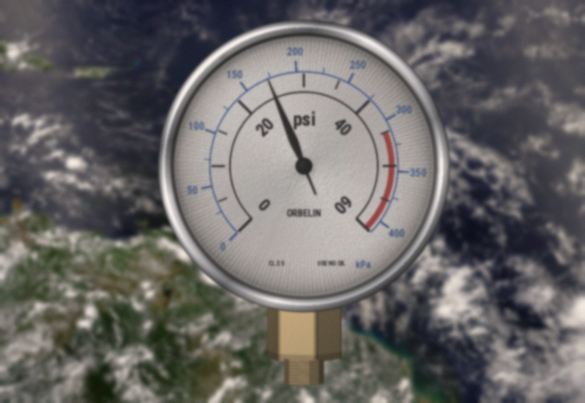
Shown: value=25 unit=psi
